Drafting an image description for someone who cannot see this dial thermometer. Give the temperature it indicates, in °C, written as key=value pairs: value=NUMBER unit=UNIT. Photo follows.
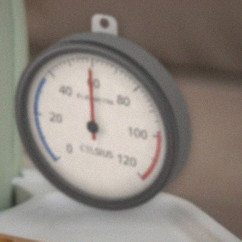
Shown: value=60 unit=°C
